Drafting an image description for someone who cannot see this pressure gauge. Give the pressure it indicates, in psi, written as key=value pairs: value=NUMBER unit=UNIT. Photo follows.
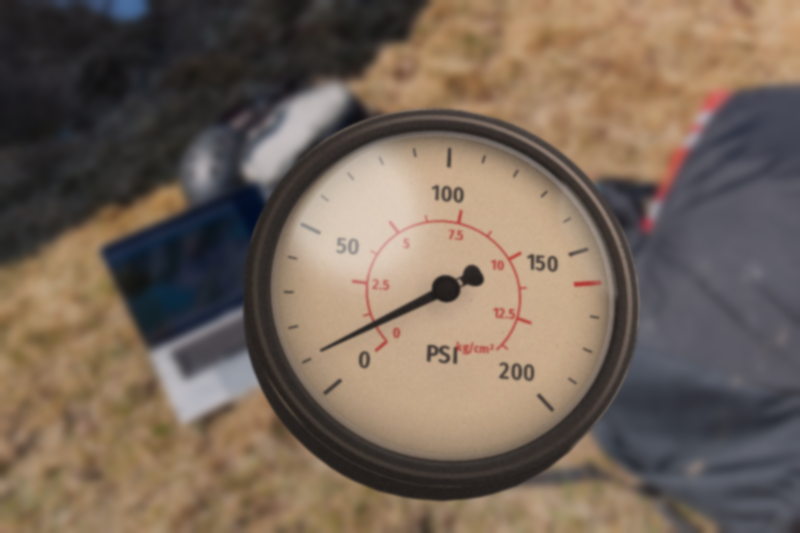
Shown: value=10 unit=psi
